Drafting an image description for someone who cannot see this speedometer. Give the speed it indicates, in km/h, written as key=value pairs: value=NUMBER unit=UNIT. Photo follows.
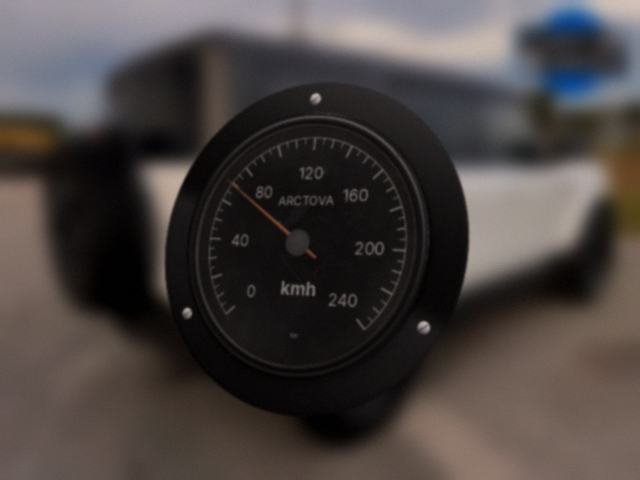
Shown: value=70 unit=km/h
